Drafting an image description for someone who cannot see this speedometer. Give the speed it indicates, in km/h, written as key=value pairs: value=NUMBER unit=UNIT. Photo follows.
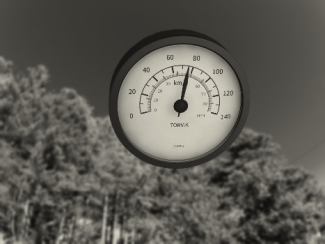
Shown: value=75 unit=km/h
